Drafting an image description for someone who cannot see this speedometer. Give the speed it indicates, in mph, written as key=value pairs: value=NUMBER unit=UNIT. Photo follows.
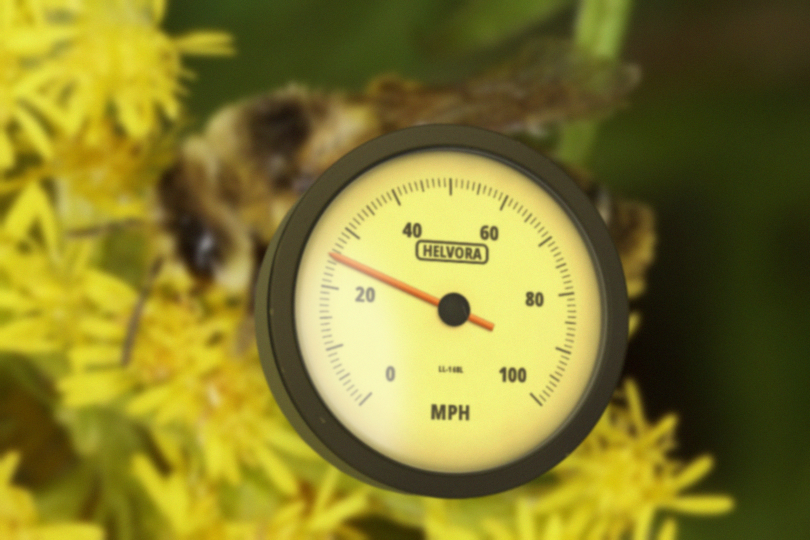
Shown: value=25 unit=mph
